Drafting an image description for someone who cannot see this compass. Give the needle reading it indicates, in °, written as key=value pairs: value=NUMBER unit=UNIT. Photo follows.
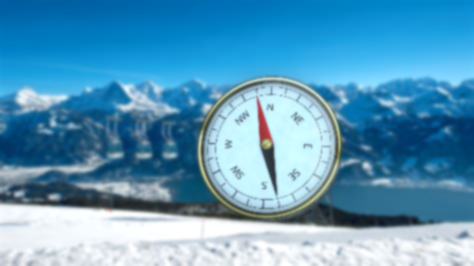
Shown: value=345 unit=°
